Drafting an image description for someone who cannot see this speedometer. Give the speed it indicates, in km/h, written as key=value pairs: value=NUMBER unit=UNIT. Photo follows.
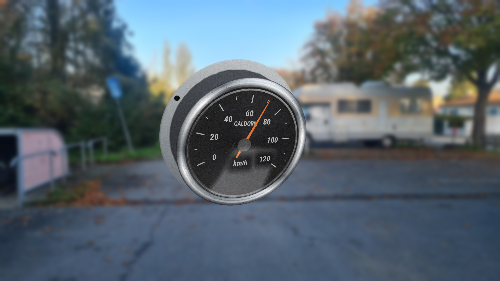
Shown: value=70 unit=km/h
